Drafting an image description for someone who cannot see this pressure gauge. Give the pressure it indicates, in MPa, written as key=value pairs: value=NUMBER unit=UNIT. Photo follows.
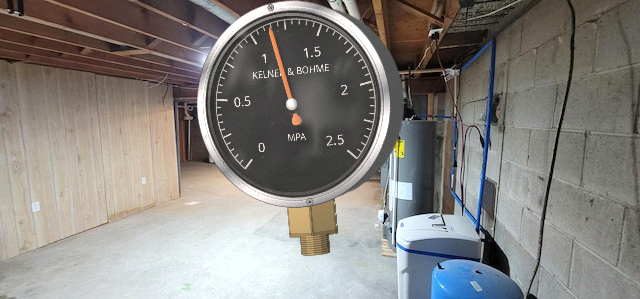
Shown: value=1.15 unit=MPa
